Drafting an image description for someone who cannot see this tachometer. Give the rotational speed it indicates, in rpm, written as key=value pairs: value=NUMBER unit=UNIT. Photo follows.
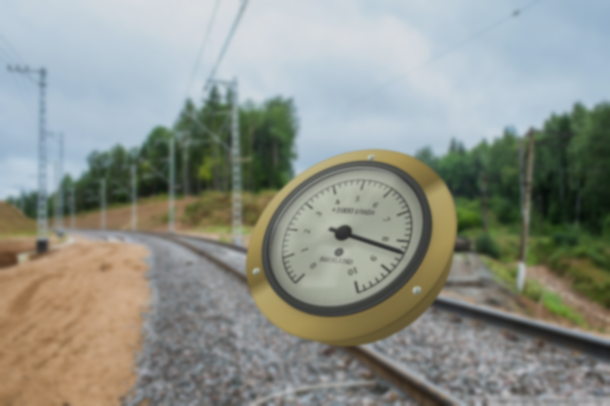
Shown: value=8400 unit=rpm
